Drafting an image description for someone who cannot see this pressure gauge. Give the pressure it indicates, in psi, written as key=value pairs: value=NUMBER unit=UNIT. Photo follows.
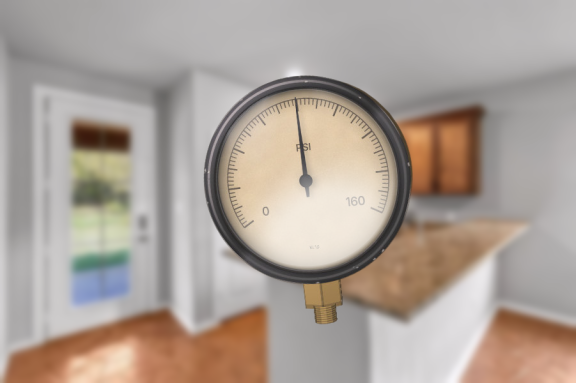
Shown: value=80 unit=psi
